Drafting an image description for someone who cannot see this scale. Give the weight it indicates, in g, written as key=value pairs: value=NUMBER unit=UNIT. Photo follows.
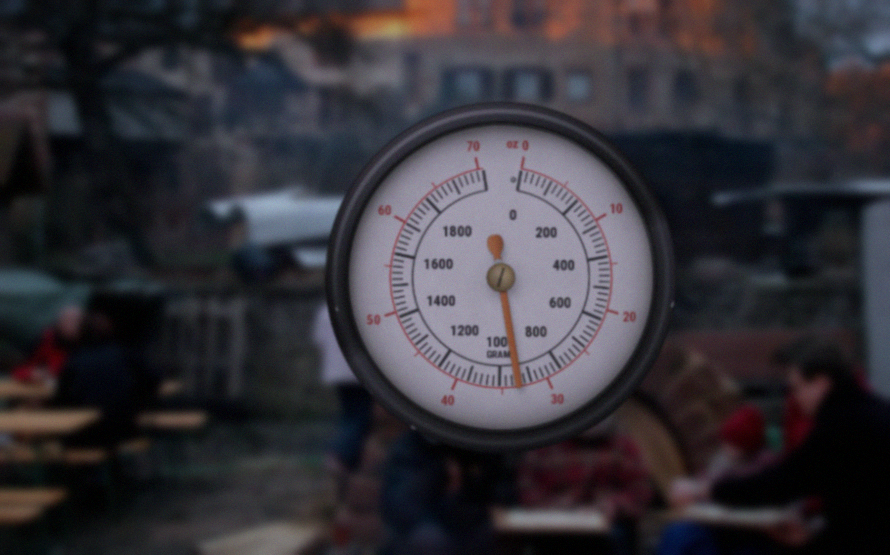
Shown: value=940 unit=g
